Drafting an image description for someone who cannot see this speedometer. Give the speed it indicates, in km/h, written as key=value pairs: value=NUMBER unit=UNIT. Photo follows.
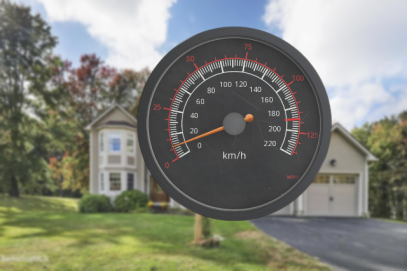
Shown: value=10 unit=km/h
